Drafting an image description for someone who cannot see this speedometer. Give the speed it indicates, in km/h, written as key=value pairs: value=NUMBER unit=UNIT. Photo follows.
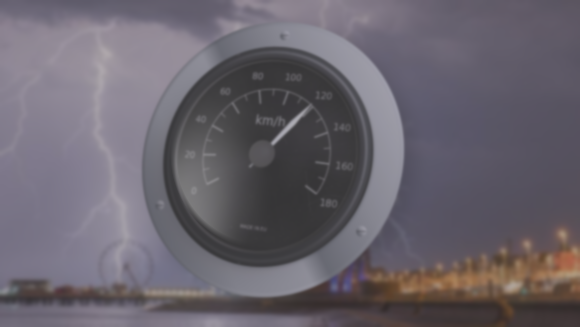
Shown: value=120 unit=km/h
